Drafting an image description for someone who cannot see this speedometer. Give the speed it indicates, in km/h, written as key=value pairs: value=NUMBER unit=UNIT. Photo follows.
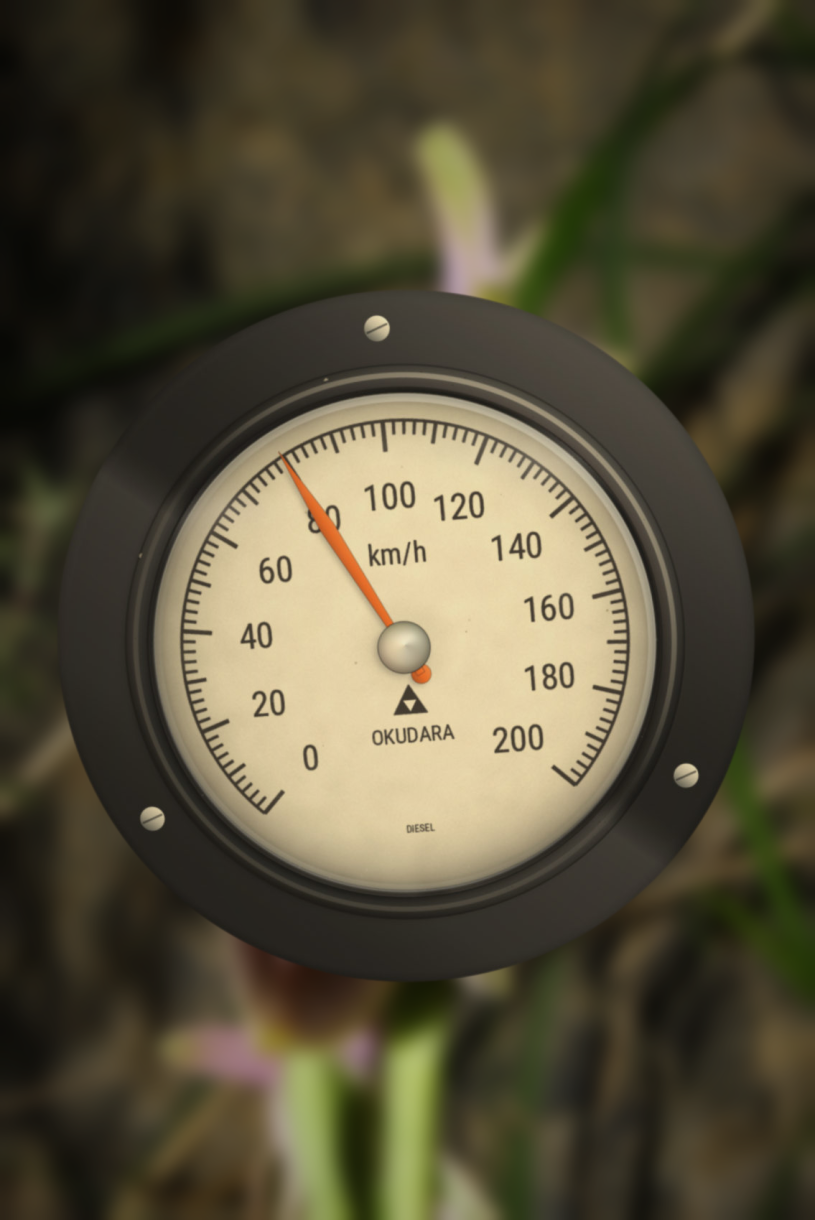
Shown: value=80 unit=km/h
